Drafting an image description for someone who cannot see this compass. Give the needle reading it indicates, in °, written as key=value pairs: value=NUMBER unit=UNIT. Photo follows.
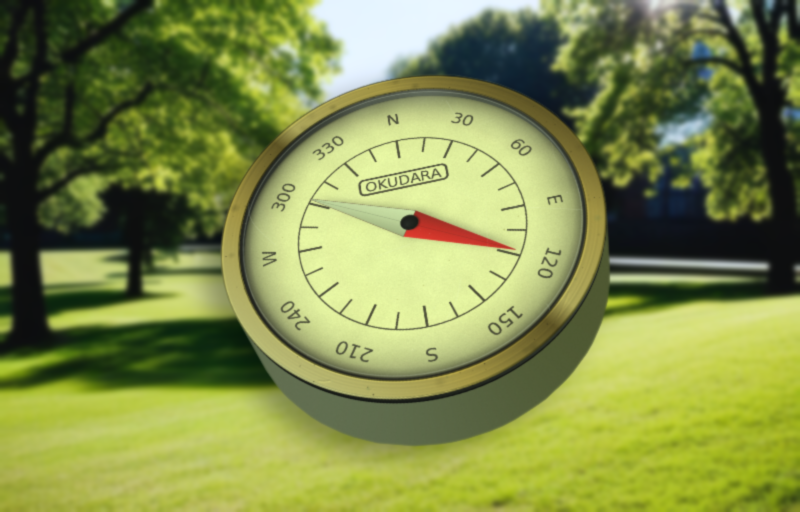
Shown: value=120 unit=°
